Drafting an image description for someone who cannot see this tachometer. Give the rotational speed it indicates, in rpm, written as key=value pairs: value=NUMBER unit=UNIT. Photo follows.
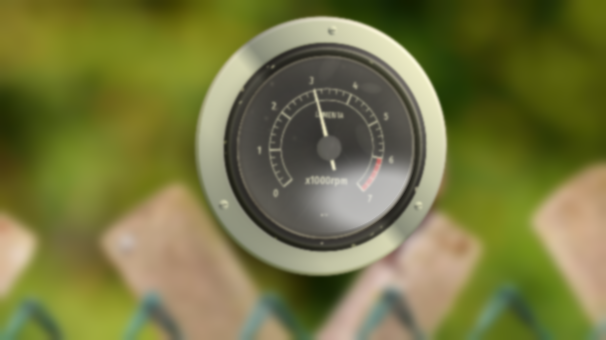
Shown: value=3000 unit=rpm
